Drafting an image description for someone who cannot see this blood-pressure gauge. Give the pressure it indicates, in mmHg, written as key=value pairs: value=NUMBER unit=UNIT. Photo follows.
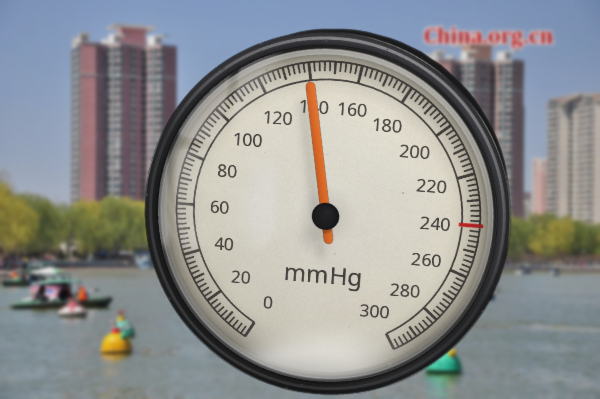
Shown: value=140 unit=mmHg
